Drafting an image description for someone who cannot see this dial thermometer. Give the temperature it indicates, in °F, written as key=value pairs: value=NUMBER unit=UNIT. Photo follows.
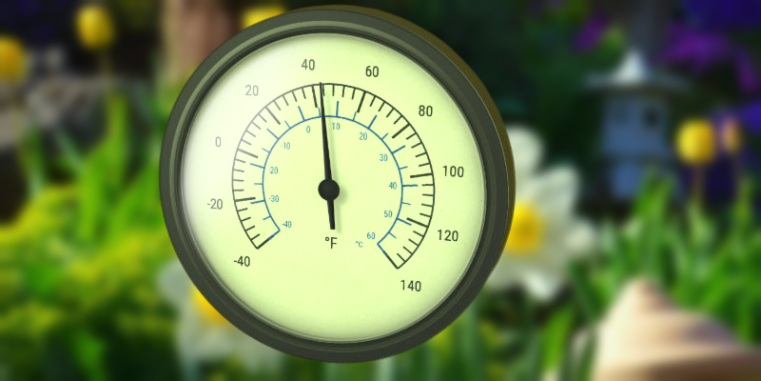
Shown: value=44 unit=°F
